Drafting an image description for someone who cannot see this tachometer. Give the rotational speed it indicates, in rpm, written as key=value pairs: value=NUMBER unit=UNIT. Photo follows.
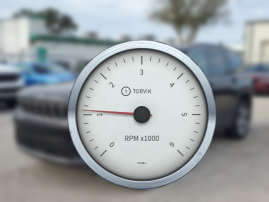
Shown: value=1100 unit=rpm
